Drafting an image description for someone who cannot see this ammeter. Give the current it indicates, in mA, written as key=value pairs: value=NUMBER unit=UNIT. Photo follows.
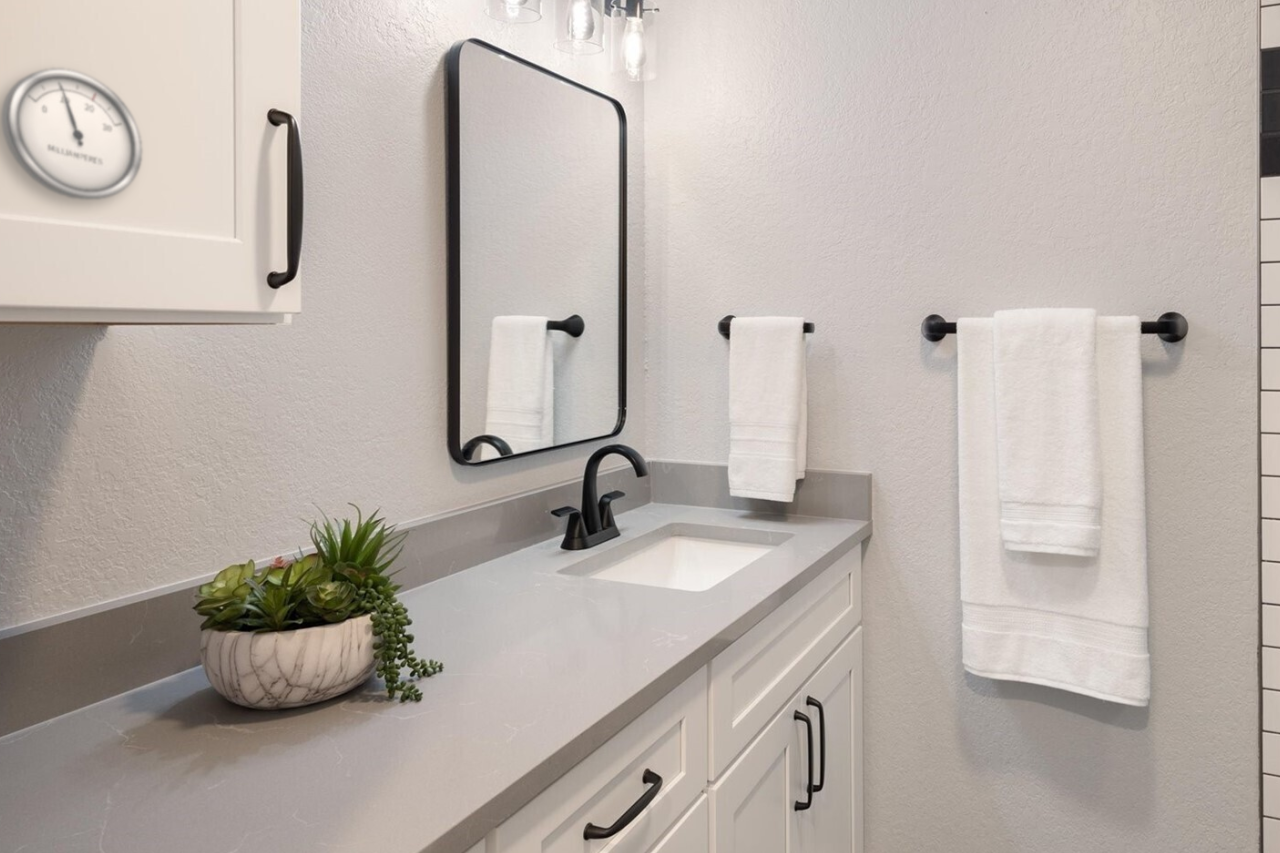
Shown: value=10 unit=mA
